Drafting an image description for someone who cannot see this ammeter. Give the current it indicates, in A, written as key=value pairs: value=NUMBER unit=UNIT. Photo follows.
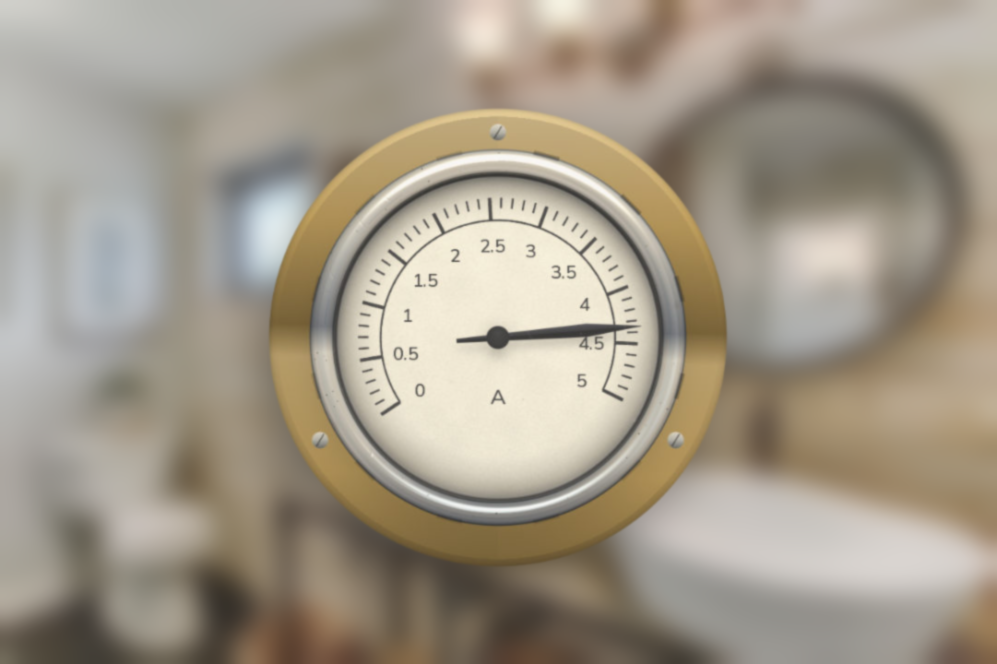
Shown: value=4.35 unit=A
